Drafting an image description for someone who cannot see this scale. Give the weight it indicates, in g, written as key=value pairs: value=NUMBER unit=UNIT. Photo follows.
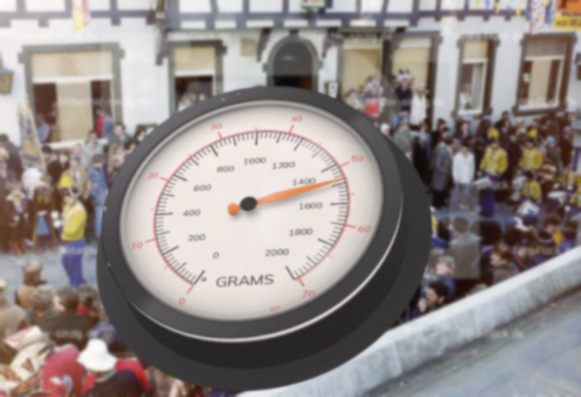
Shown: value=1500 unit=g
